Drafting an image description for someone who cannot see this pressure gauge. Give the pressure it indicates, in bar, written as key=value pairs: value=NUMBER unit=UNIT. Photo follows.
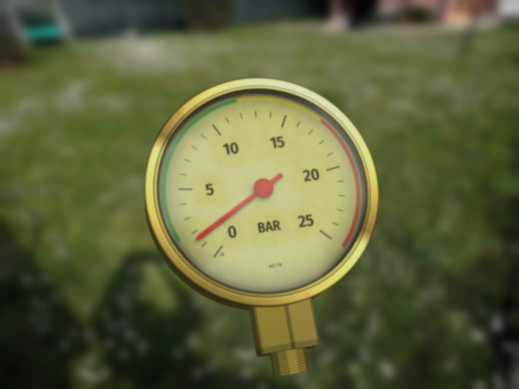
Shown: value=1.5 unit=bar
